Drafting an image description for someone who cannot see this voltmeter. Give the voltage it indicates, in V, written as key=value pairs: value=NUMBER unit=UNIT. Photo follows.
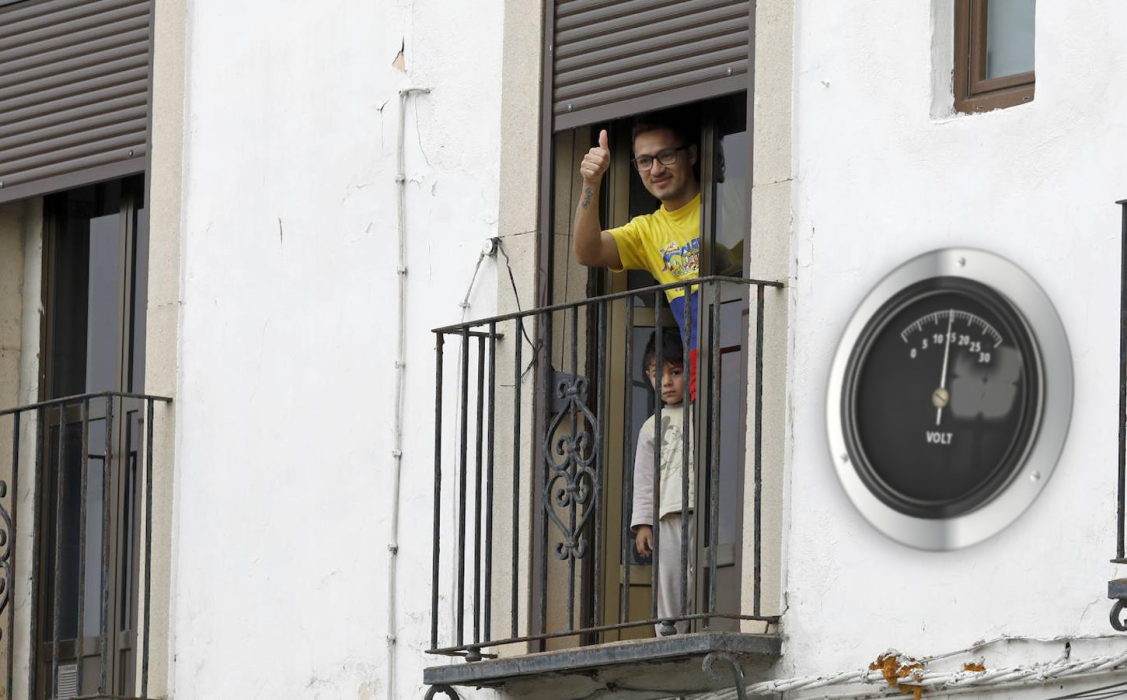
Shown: value=15 unit=V
